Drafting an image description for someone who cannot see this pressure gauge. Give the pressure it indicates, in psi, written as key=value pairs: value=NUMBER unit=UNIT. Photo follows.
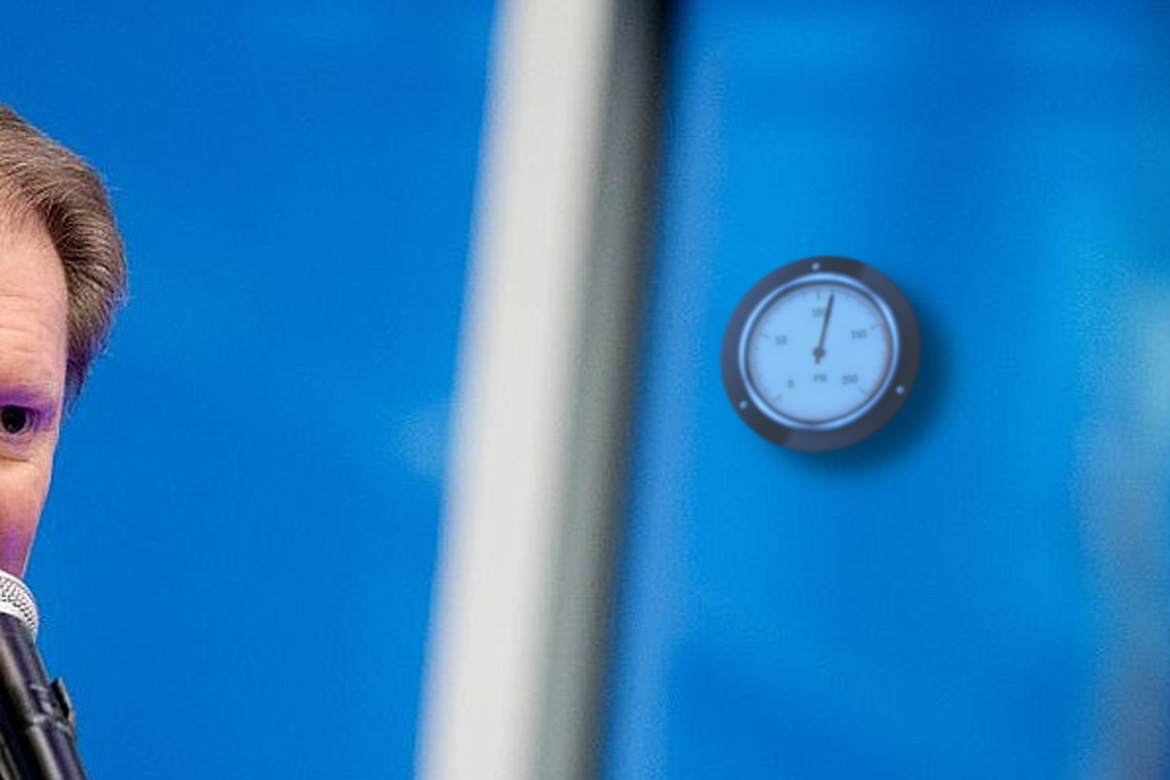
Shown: value=110 unit=psi
